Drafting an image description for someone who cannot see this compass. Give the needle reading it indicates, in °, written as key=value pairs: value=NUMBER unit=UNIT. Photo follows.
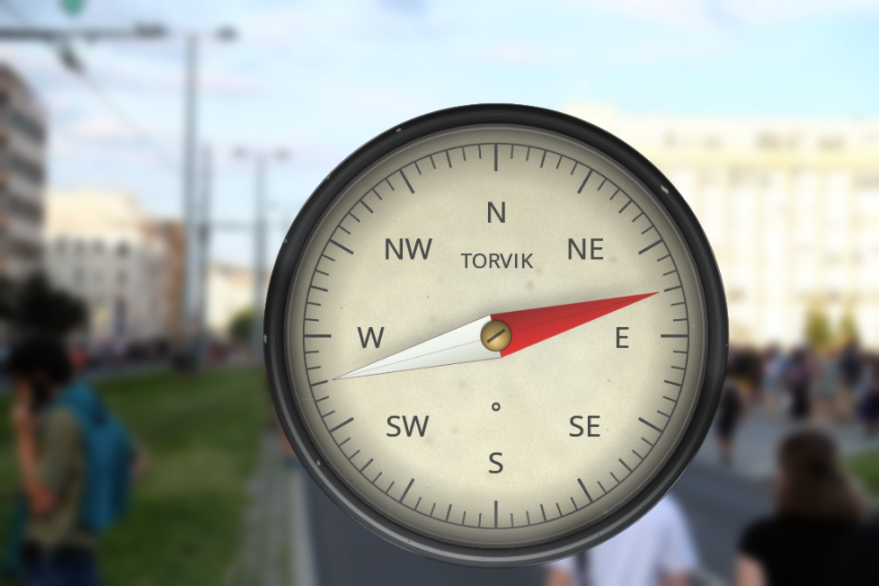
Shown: value=75 unit=°
